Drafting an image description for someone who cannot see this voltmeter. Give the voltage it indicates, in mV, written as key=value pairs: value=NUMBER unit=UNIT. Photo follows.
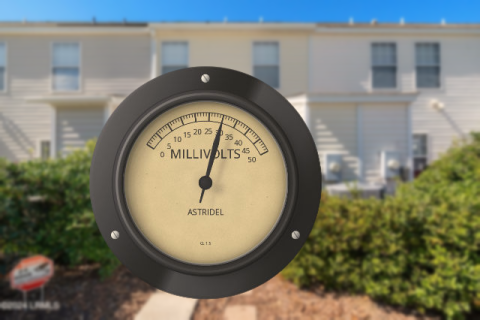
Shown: value=30 unit=mV
